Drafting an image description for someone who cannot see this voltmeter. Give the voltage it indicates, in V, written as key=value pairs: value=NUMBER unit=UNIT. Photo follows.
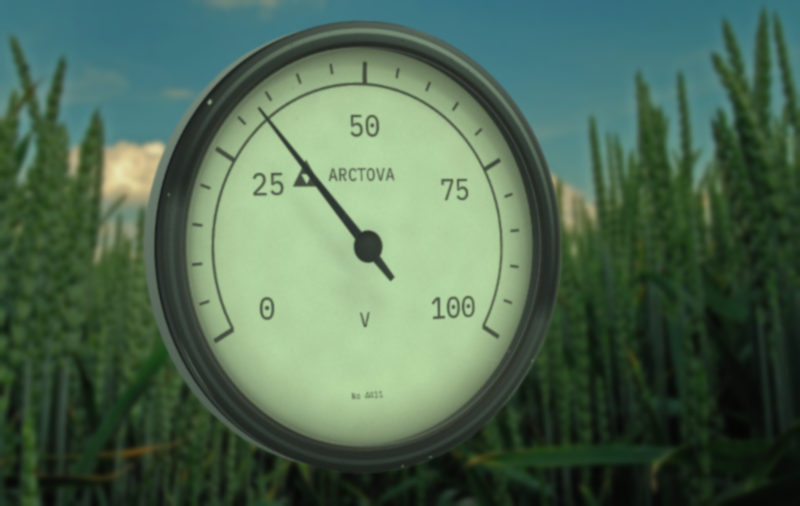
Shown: value=32.5 unit=V
